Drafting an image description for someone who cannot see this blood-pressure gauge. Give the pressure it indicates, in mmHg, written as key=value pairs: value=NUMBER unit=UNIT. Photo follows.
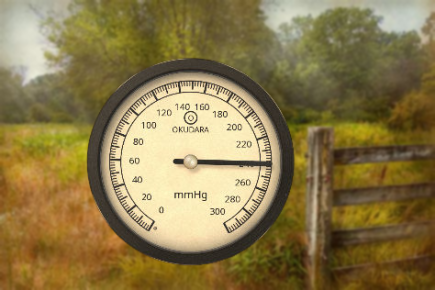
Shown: value=240 unit=mmHg
